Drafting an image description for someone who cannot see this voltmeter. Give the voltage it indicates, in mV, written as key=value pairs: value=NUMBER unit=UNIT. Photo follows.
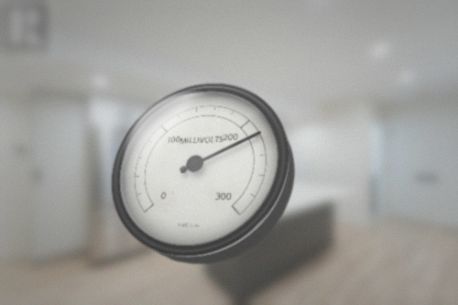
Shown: value=220 unit=mV
